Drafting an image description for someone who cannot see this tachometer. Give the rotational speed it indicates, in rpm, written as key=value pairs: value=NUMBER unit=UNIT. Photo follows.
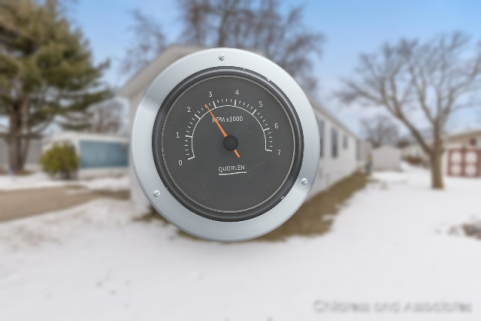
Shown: value=2600 unit=rpm
